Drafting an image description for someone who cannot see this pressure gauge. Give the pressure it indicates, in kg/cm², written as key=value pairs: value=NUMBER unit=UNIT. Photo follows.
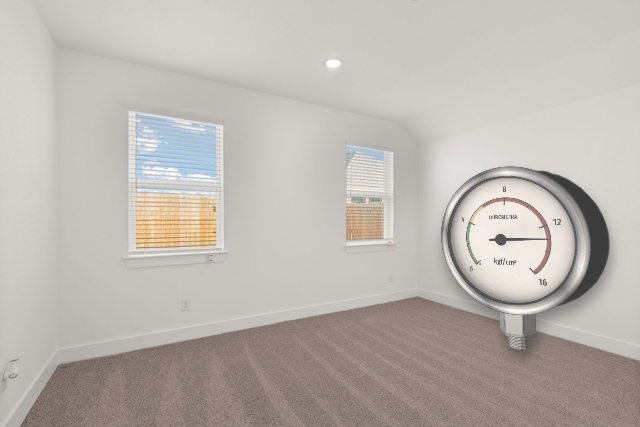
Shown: value=13 unit=kg/cm²
